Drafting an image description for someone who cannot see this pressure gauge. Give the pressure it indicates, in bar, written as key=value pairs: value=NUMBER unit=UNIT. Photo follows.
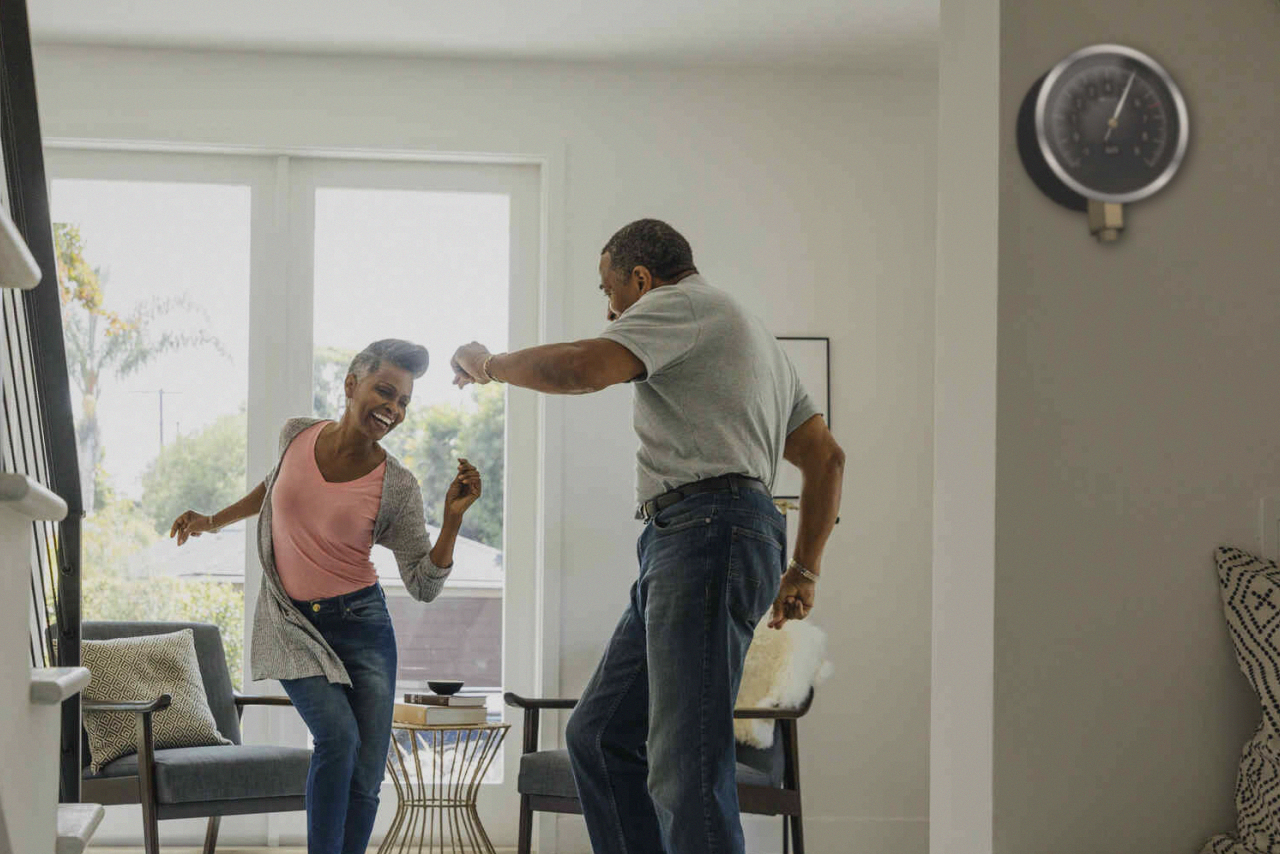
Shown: value=5 unit=bar
